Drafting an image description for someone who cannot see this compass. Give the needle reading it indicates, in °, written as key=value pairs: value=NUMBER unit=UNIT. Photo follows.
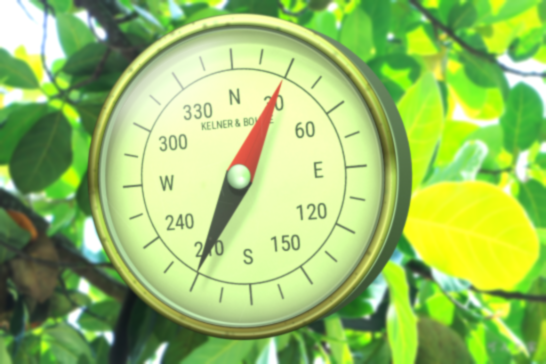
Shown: value=30 unit=°
